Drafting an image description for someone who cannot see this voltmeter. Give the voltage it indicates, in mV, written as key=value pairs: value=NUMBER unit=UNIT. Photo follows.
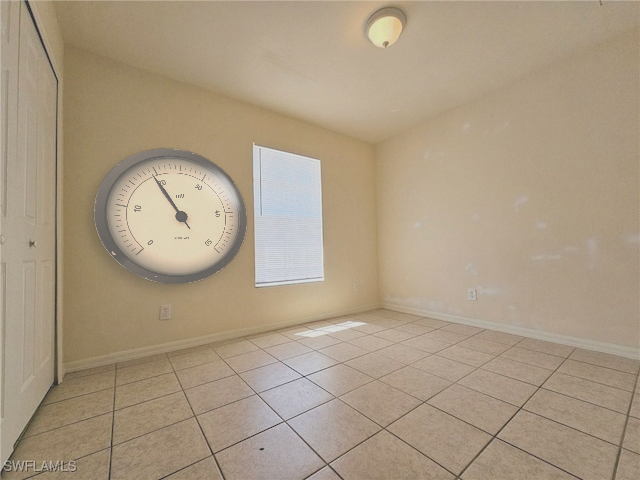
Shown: value=19 unit=mV
